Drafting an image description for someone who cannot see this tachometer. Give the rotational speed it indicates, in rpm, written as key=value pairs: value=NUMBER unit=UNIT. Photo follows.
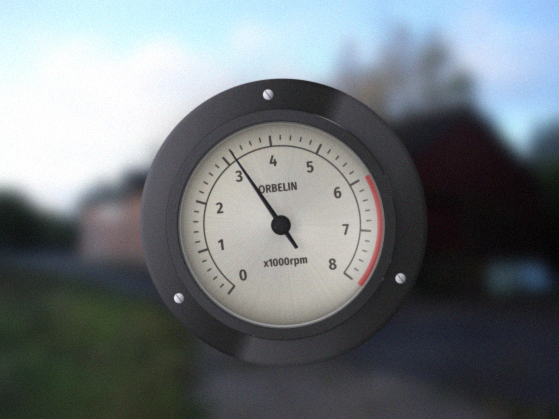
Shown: value=3200 unit=rpm
